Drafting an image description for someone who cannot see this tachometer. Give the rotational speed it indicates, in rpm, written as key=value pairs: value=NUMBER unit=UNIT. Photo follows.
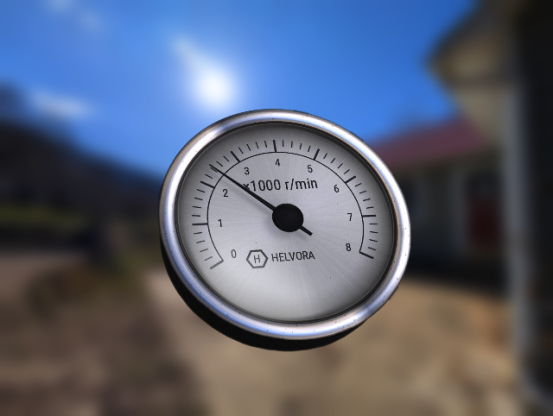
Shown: value=2400 unit=rpm
